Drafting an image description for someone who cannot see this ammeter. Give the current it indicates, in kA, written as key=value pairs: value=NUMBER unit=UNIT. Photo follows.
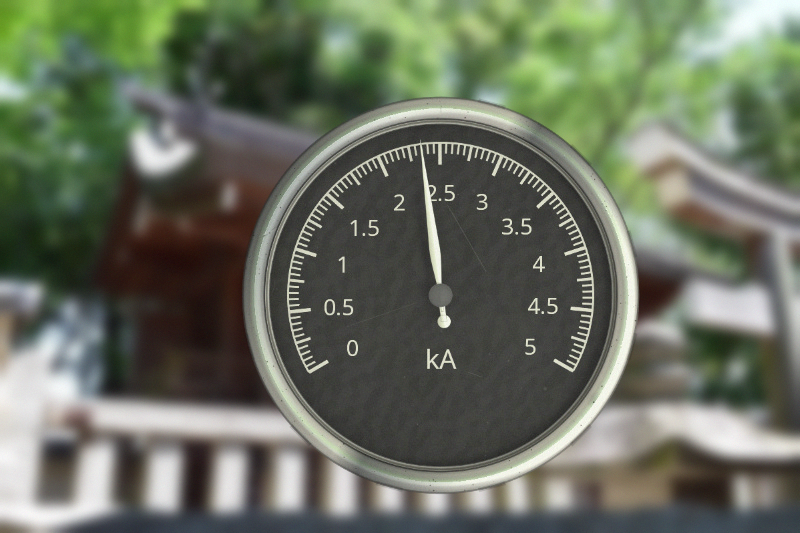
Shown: value=2.35 unit=kA
